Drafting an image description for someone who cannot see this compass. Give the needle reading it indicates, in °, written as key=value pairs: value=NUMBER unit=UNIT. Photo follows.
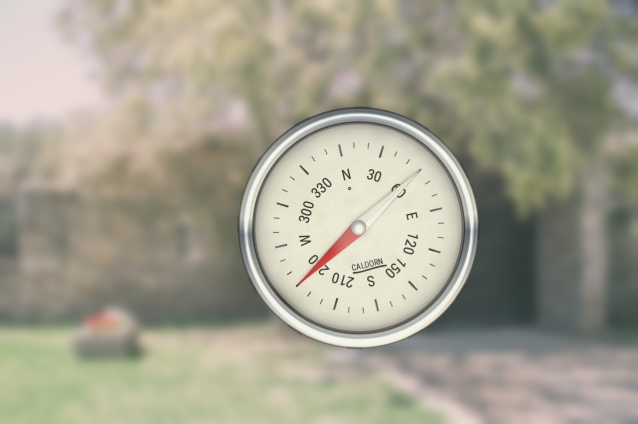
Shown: value=240 unit=°
